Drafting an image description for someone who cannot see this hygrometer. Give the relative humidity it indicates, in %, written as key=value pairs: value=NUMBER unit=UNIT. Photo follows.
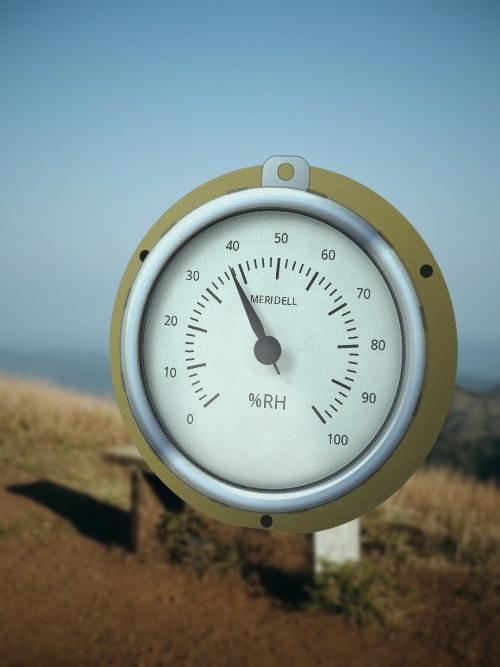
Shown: value=38 unit=%
